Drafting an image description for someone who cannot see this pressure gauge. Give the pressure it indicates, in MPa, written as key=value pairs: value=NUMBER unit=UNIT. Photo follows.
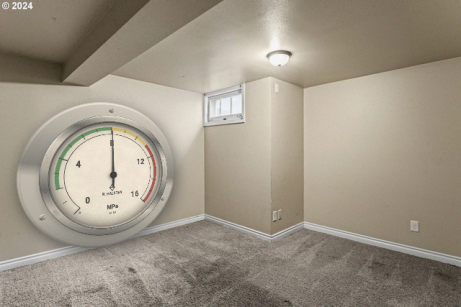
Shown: value=8 unit=MPa
